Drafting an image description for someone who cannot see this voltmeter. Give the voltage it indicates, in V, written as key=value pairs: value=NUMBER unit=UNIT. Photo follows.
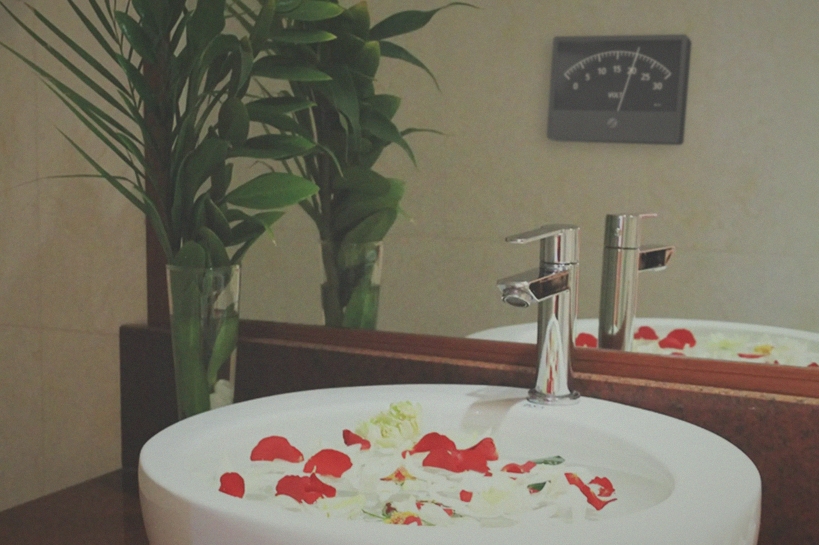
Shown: value=20 unit=V
